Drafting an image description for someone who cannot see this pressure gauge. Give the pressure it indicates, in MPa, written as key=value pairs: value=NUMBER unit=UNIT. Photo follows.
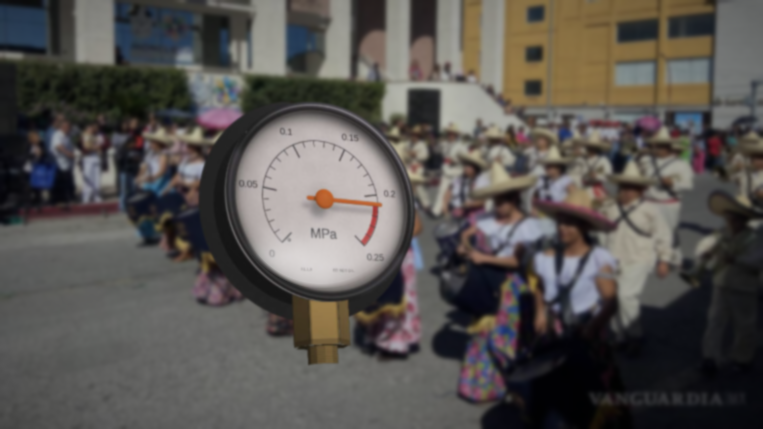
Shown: value=0.21 unit=MPa
